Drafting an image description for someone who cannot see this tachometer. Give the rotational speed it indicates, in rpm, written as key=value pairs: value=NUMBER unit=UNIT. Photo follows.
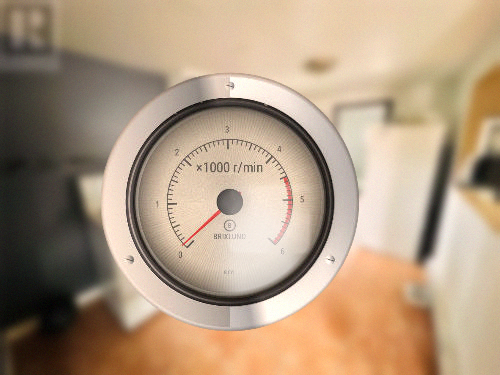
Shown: value=100 unit=rpm
